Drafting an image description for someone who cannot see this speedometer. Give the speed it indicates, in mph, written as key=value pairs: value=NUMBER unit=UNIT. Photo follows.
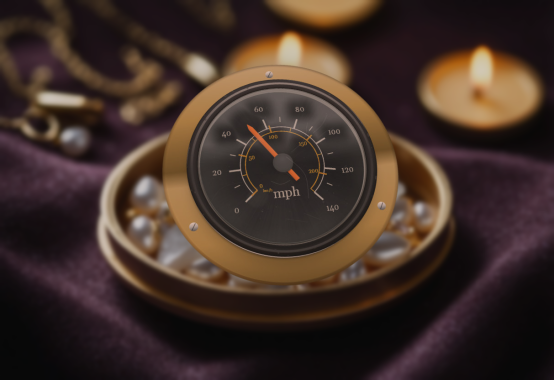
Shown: value=50 unit=mph
